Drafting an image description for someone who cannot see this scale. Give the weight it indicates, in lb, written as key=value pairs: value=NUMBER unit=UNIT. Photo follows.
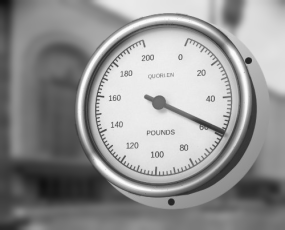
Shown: value=58 unit=lb
